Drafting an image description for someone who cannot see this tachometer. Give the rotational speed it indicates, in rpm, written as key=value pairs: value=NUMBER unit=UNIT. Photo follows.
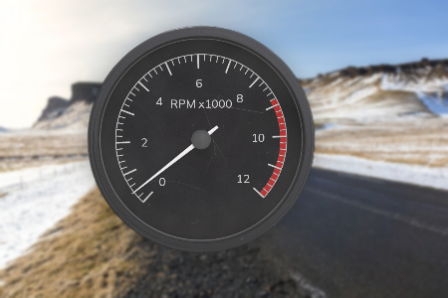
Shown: value=400 unit=rpm
